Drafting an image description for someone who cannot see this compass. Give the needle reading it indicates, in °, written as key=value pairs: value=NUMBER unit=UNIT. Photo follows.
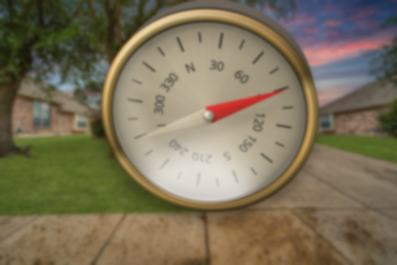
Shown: value=90 unit=°
